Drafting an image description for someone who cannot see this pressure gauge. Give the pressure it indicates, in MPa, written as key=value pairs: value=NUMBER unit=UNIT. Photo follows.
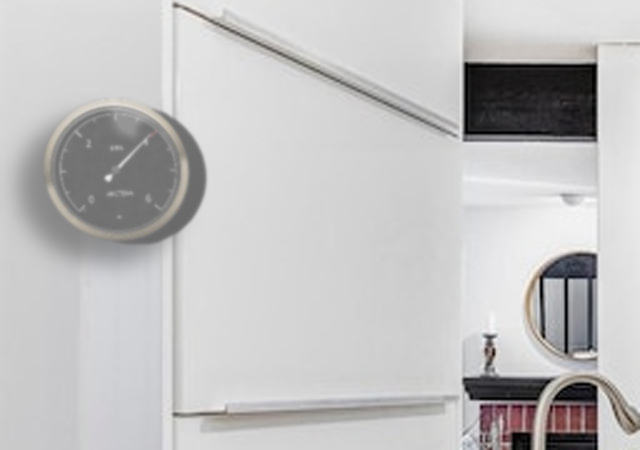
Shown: value=4 unit=MPa
